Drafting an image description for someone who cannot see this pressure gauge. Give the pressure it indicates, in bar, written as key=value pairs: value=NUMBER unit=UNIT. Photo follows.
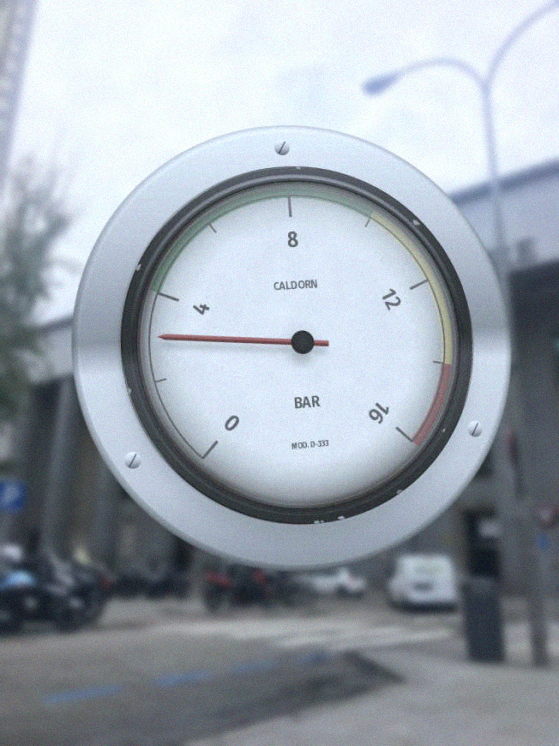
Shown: value=3 unit=bar
